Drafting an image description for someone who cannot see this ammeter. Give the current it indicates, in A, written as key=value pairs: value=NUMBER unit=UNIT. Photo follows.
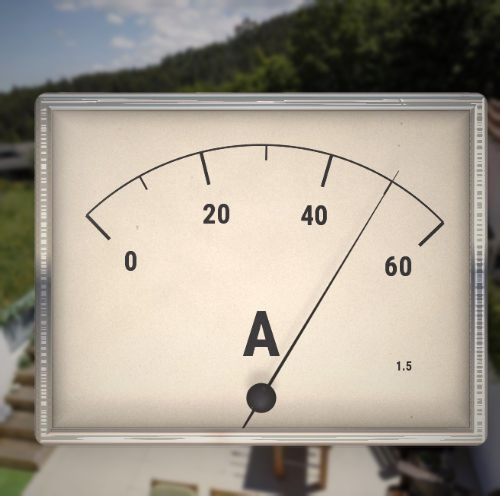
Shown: value=50 unit=A
